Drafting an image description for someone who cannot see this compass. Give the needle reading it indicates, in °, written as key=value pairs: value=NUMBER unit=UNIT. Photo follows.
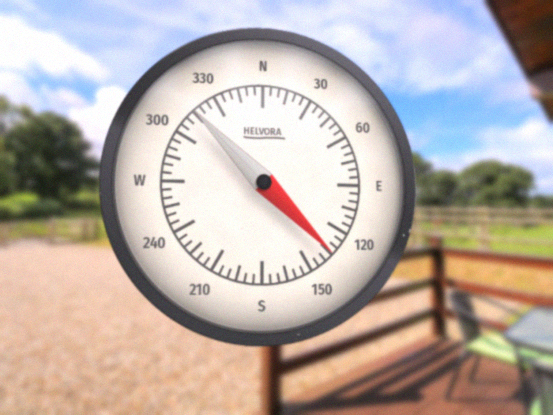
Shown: value=135 unit=°
